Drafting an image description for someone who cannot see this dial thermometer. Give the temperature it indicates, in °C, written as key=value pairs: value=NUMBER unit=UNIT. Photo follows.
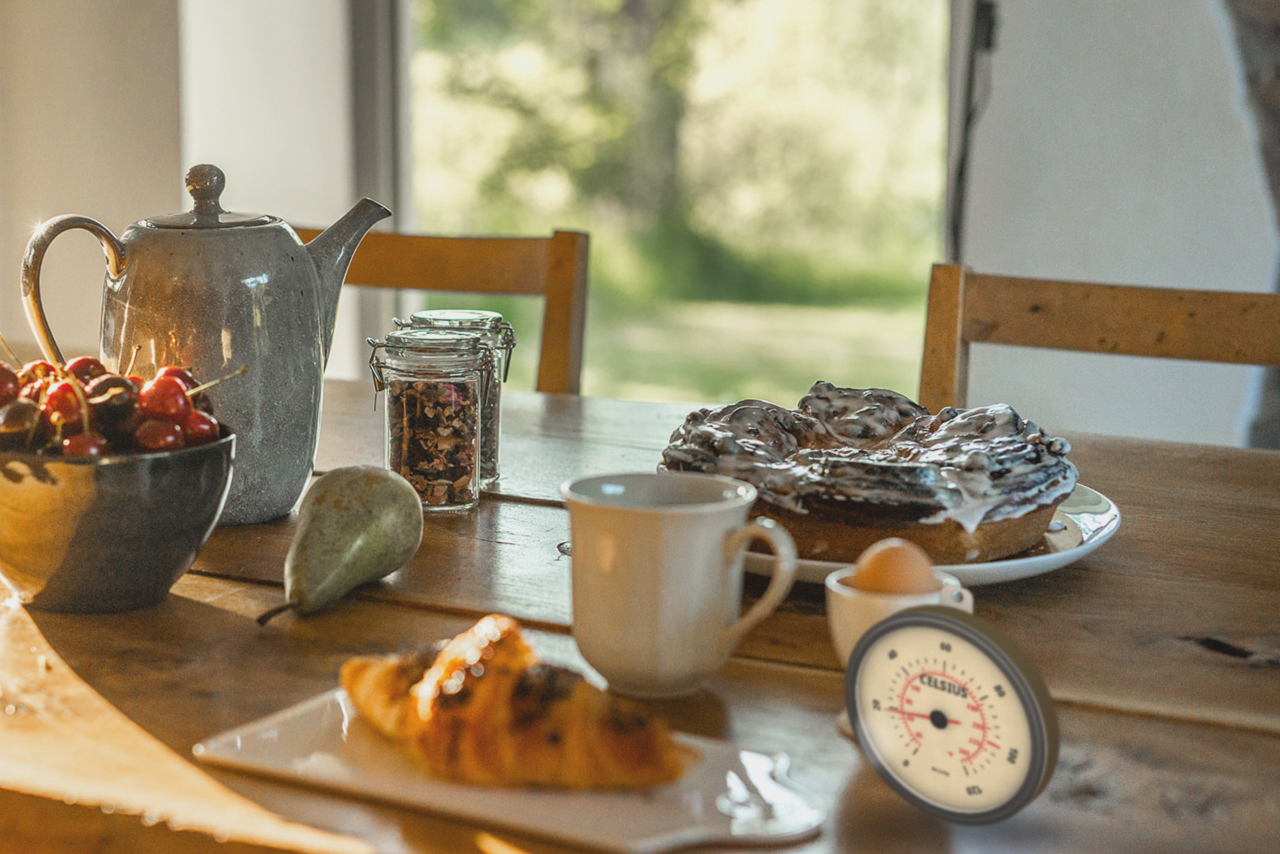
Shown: value=20 unit=°C
